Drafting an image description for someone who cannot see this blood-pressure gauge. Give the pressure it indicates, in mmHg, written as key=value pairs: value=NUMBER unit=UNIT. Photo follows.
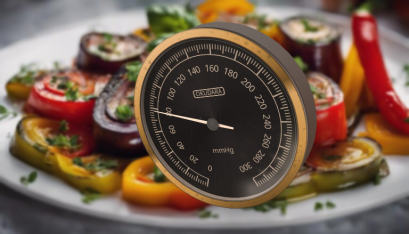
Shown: value=80 unit=mmHg
